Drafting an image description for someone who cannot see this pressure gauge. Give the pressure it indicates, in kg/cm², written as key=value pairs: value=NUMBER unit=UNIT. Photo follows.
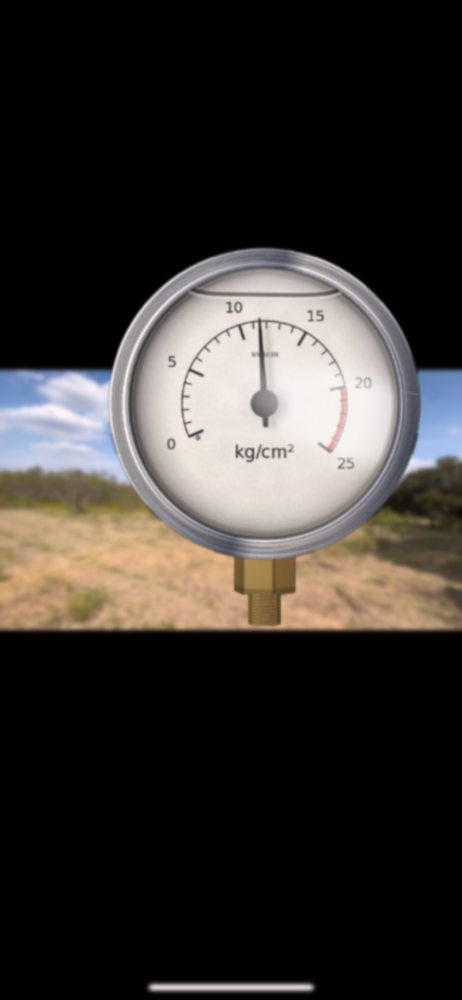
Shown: value=11.5 unit=kg/cm²
